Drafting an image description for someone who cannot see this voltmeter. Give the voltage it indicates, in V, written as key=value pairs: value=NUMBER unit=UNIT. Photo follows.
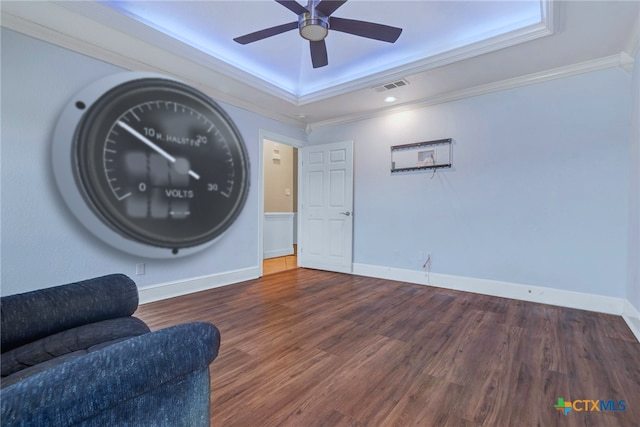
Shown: value=8 unit=V
